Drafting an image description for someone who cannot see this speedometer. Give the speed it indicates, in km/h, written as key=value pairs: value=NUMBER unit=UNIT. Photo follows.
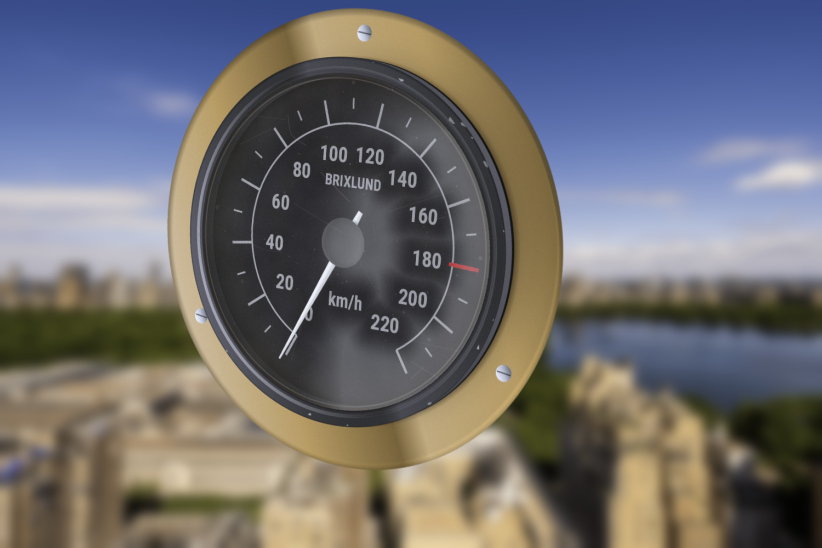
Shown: value=0 unit=km/h
